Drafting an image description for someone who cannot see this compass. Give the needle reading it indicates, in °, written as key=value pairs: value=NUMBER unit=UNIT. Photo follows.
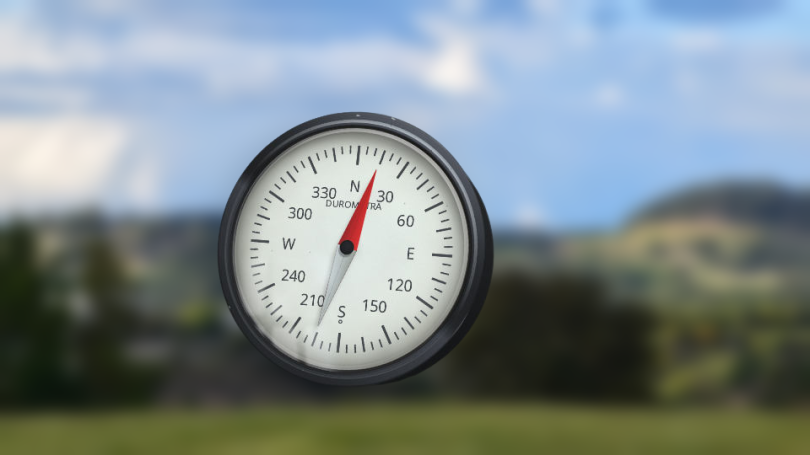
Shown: value=15 unit=°
